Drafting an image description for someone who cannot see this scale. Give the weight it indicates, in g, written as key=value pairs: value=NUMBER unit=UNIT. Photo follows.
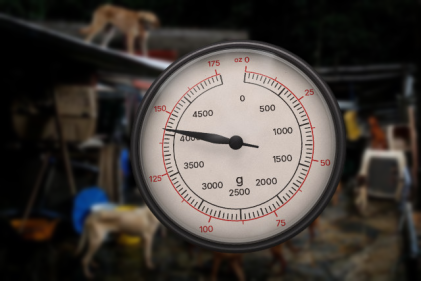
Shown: value=4050 unit=g
